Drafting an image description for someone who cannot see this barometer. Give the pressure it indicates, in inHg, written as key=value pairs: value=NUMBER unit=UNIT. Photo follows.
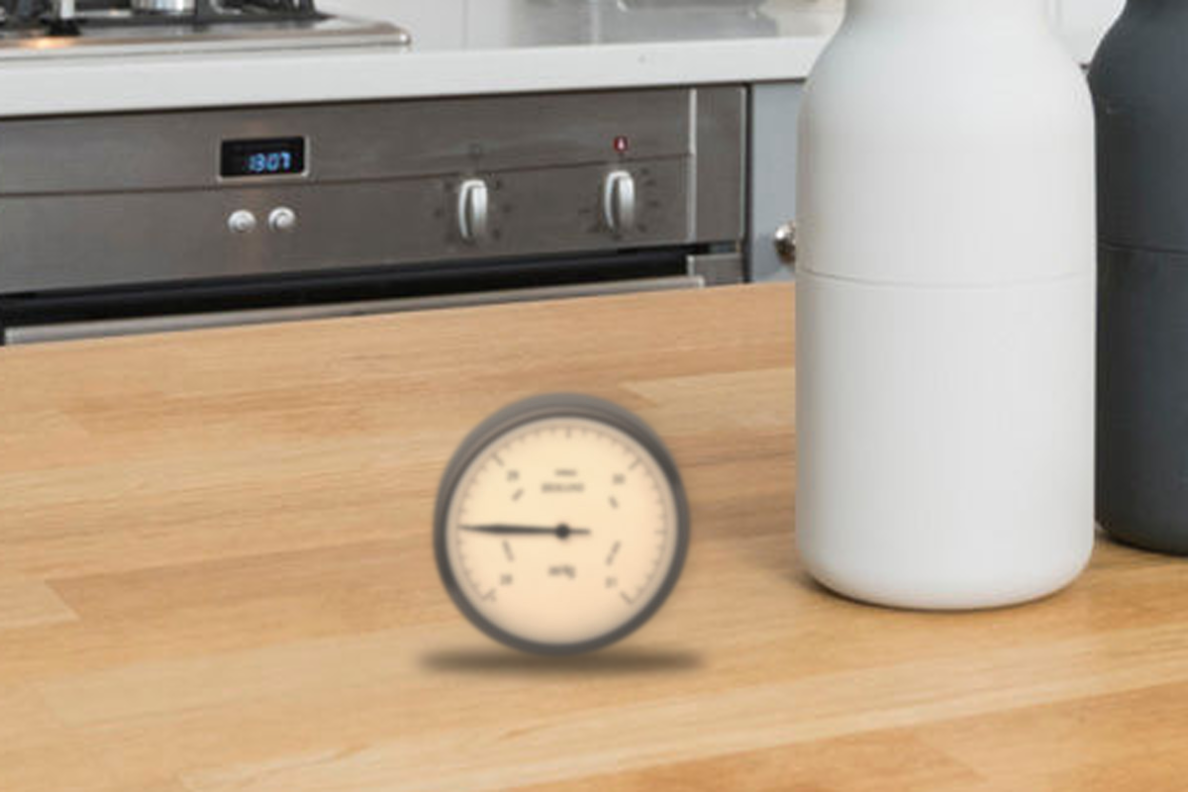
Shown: value=28.5 unit=inHg
